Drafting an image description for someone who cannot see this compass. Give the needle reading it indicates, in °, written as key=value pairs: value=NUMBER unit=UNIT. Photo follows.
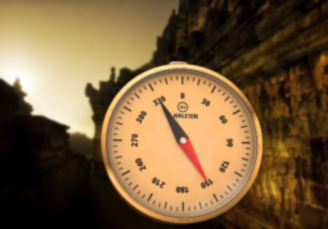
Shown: value=150 unit=°
